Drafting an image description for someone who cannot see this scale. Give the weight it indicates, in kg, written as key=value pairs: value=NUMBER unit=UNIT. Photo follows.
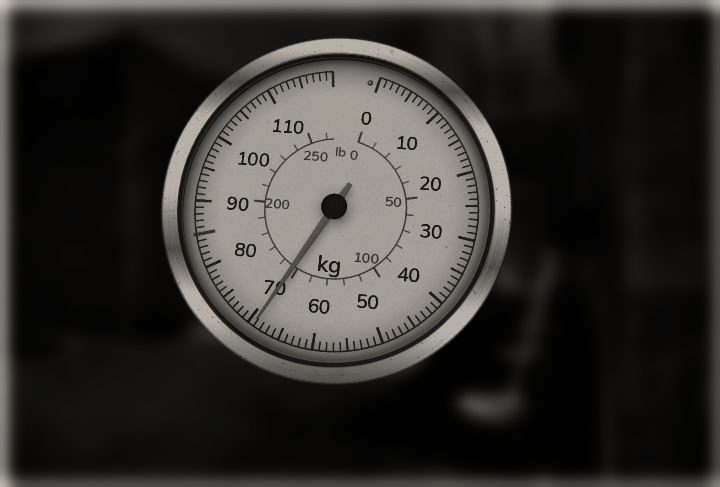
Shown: value=69 unit=kg
